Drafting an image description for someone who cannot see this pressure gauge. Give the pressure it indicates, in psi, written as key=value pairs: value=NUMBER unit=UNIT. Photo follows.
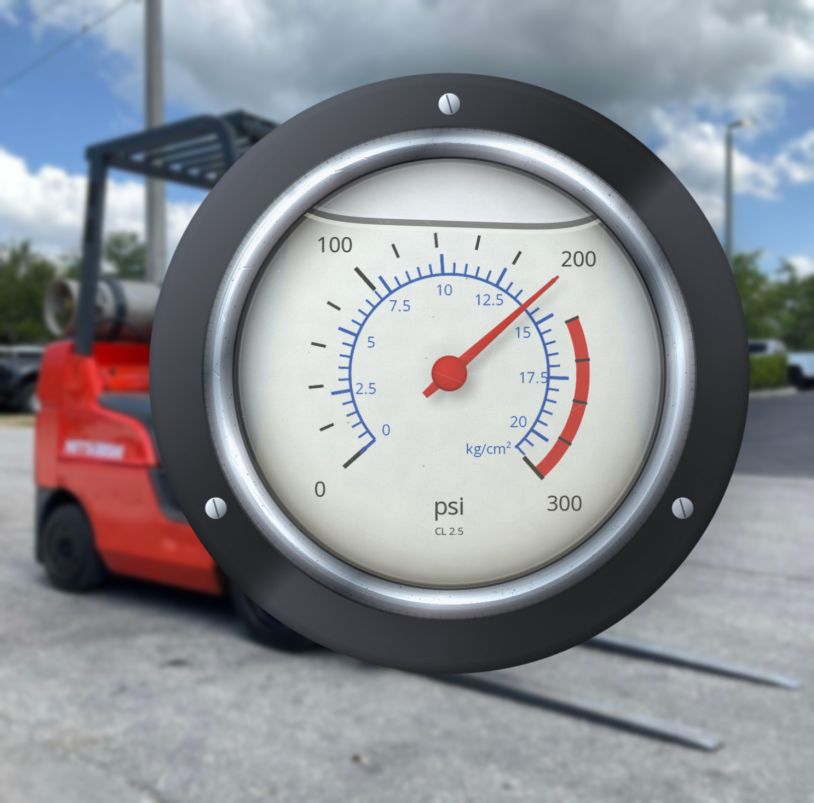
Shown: value=200 unit=psi
